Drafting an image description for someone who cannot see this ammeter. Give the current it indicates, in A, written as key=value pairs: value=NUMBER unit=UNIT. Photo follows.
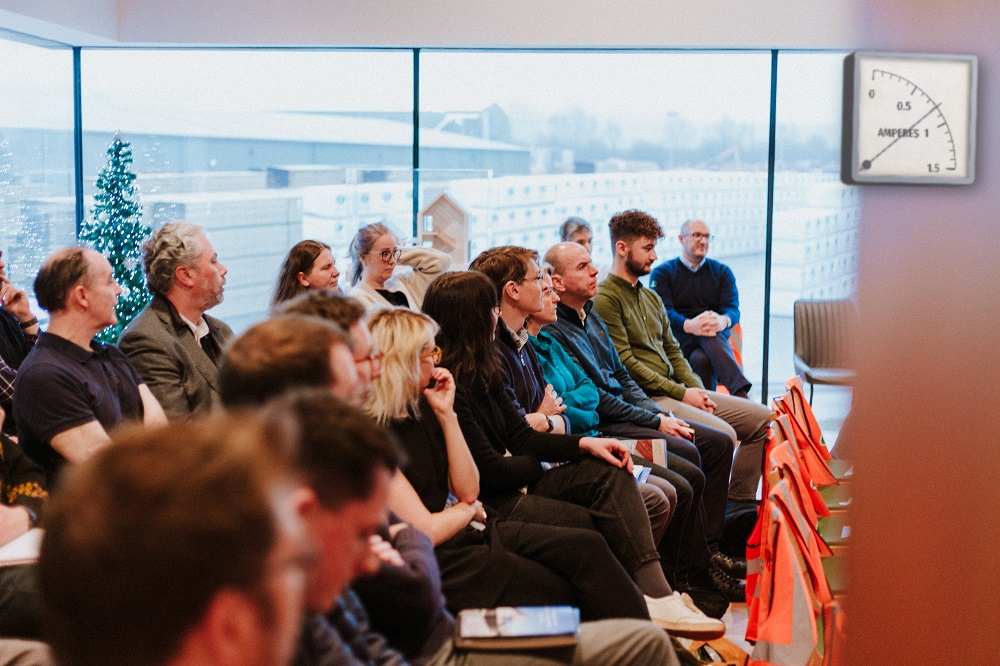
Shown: value=0.8 unit=A
